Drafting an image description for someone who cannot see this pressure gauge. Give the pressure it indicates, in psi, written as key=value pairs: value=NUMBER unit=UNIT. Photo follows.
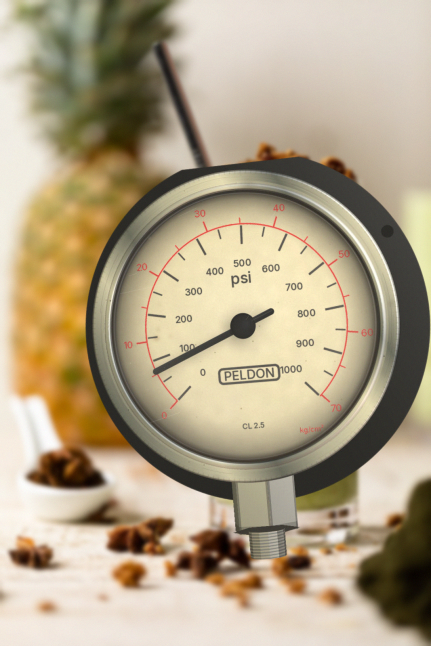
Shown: value=75 unit=psi
